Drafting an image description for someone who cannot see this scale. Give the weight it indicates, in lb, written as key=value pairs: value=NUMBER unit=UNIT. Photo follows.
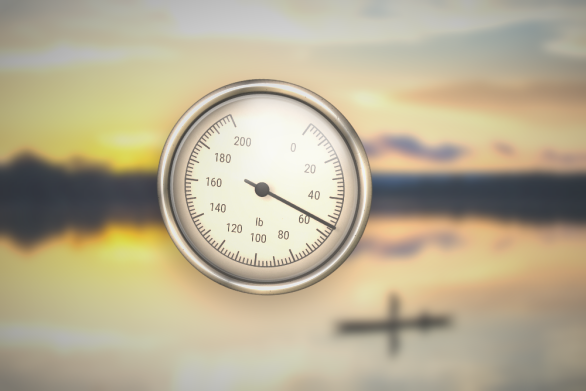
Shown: value=54 unit=lb
